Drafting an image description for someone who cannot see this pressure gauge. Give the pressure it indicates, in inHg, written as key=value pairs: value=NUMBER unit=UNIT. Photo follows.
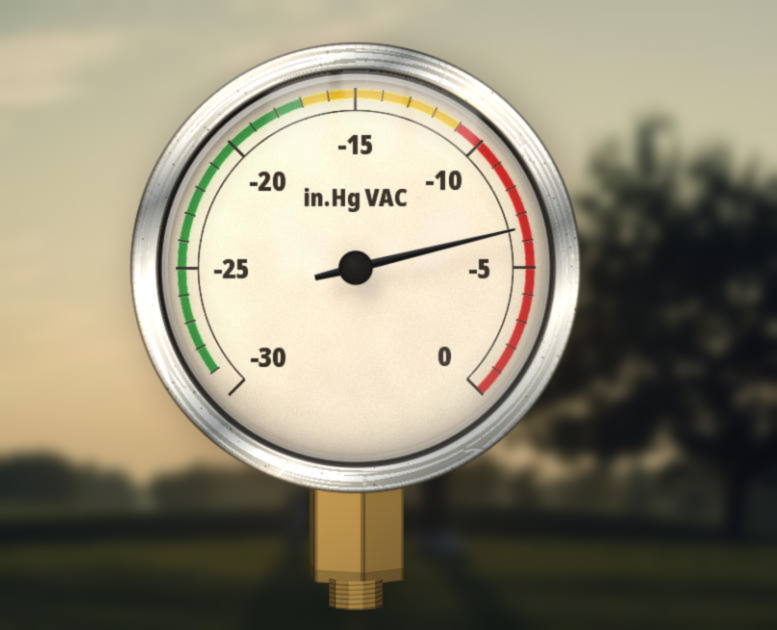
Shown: value=-6.5 unit=inHg
